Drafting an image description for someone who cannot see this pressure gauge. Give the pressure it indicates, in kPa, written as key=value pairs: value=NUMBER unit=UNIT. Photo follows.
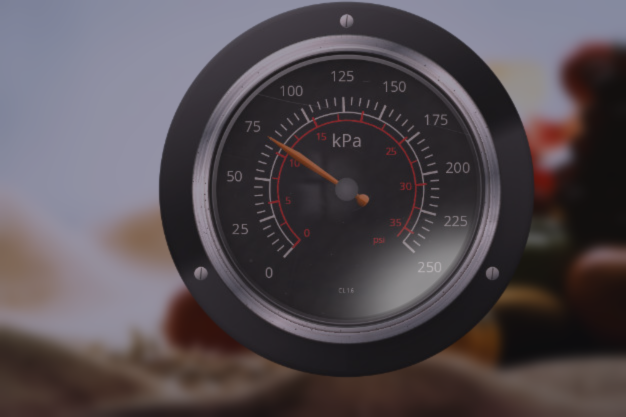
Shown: value=75 unit=kPa
